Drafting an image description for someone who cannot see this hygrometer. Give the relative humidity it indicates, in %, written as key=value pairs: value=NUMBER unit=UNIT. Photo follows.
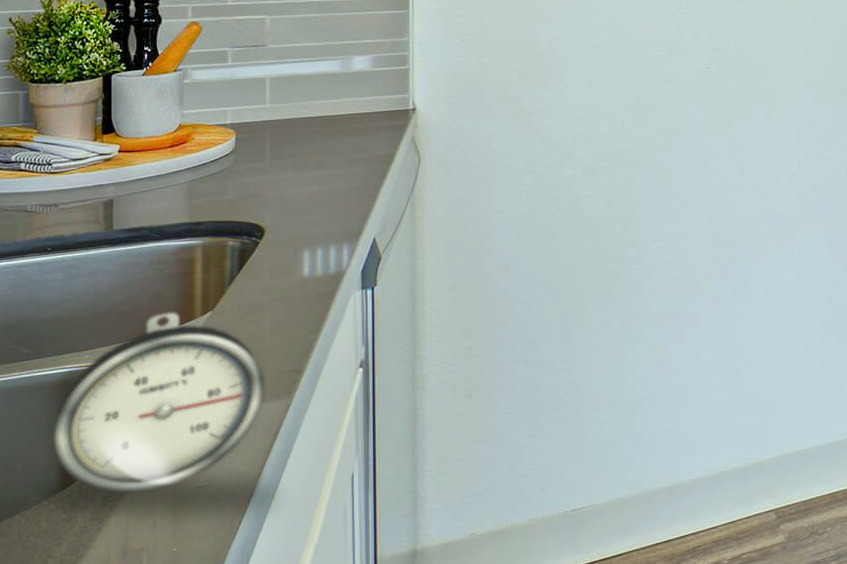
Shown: value=84 unit=%
